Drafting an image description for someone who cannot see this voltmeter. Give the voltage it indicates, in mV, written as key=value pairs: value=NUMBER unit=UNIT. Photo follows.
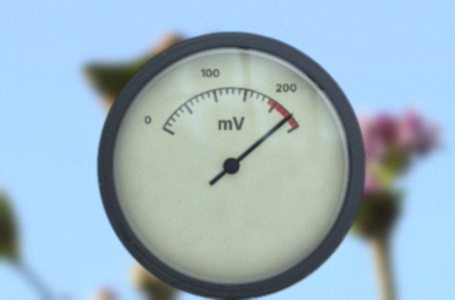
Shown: value=230 unit=mV
